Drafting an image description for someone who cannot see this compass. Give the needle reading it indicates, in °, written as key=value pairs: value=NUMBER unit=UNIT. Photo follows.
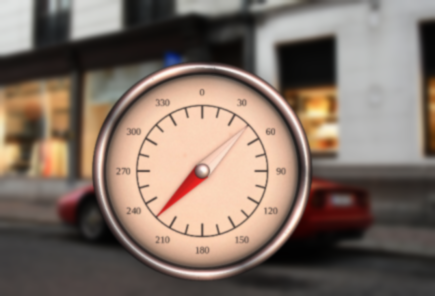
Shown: value=225 unit=°
